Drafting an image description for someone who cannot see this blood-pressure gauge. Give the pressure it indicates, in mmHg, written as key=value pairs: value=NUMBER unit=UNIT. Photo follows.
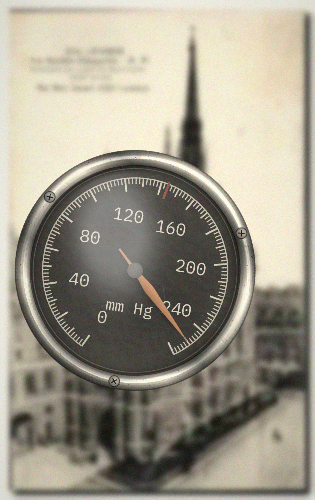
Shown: value=250 unit=mmHg
